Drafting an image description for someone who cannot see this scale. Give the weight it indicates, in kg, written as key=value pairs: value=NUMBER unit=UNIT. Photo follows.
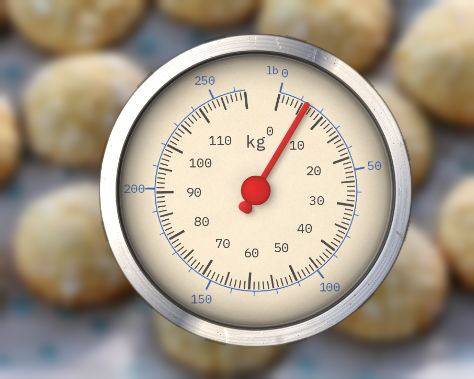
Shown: value=6 unit=kg
